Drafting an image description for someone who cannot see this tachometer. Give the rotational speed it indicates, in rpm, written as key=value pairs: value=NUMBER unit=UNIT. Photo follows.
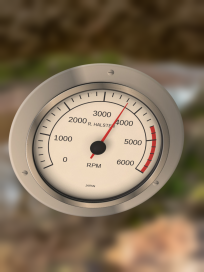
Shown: value=3600 unit=rpm
